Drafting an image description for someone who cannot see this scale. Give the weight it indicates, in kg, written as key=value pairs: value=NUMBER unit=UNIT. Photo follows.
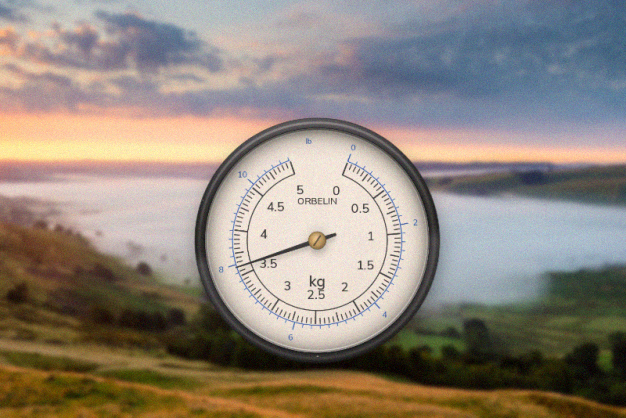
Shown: value=3.6 unit=kg
